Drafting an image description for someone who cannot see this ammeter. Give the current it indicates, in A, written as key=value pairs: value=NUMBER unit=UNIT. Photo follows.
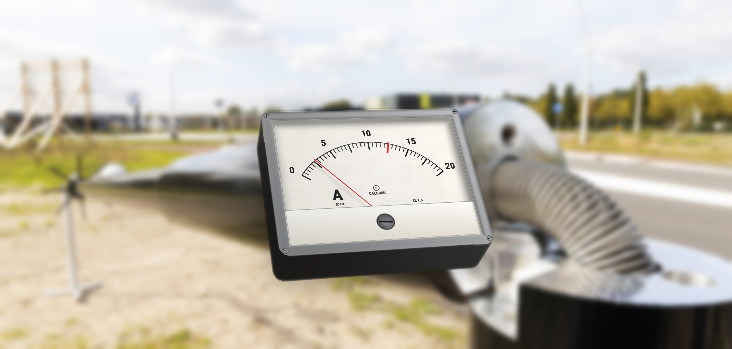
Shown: value=2.5 unit=A
